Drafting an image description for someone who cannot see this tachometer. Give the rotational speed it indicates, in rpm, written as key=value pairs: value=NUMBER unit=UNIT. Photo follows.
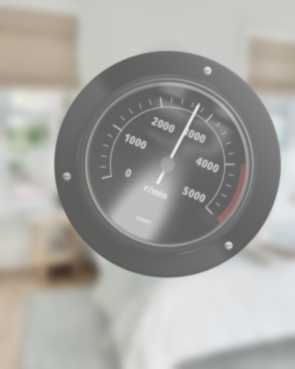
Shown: value=2700 unit=rpm
